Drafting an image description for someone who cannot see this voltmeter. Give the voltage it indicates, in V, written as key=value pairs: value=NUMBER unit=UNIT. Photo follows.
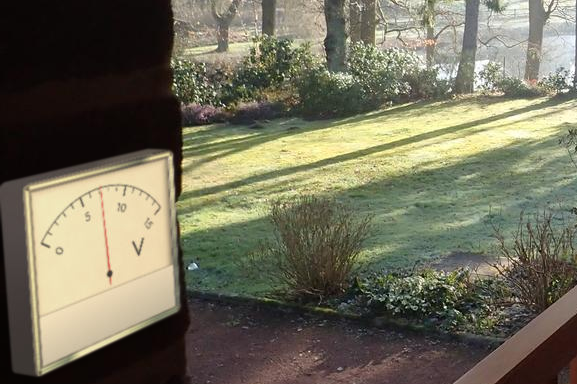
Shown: value=7 unit=V
